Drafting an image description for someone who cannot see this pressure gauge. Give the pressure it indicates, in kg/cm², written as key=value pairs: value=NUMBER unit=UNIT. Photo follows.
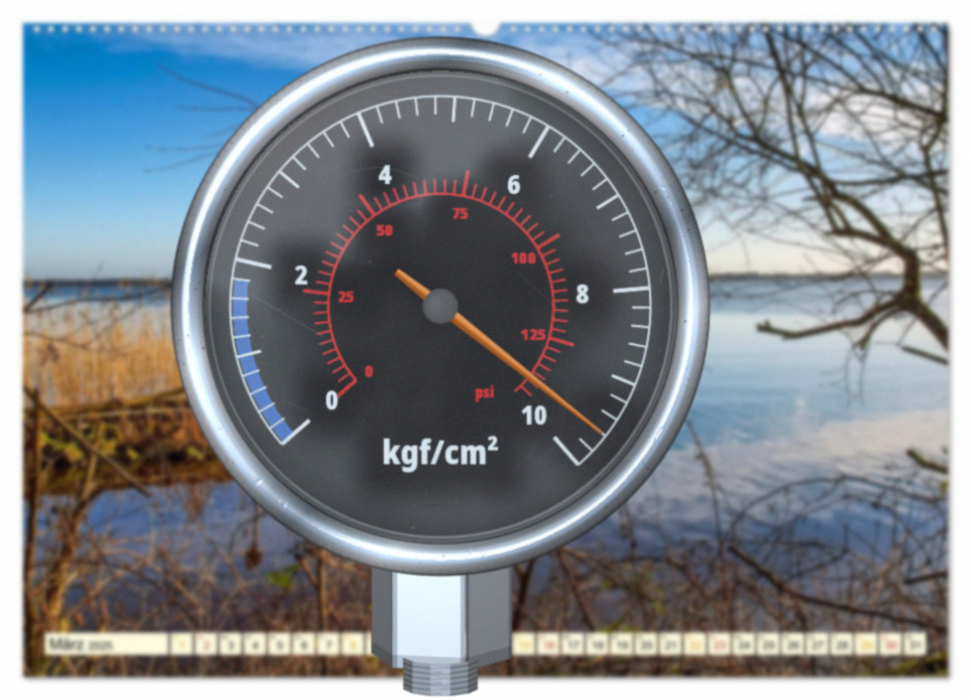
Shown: value=9.6 unit=kg/cm²
